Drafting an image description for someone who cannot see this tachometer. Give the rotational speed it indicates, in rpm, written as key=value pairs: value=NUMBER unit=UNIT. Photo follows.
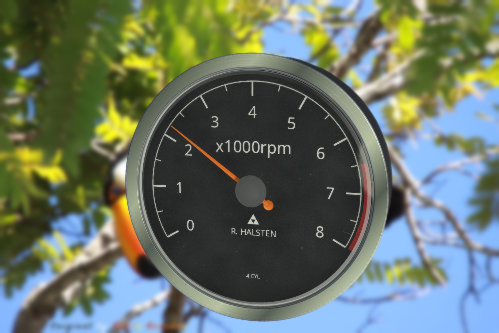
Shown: value=2250 unit=rpm
